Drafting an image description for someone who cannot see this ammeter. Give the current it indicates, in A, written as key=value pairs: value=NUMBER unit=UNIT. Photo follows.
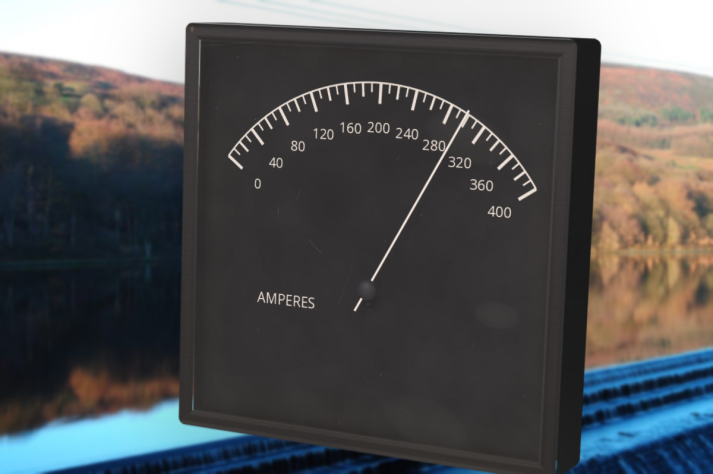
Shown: value=300 unit=A
